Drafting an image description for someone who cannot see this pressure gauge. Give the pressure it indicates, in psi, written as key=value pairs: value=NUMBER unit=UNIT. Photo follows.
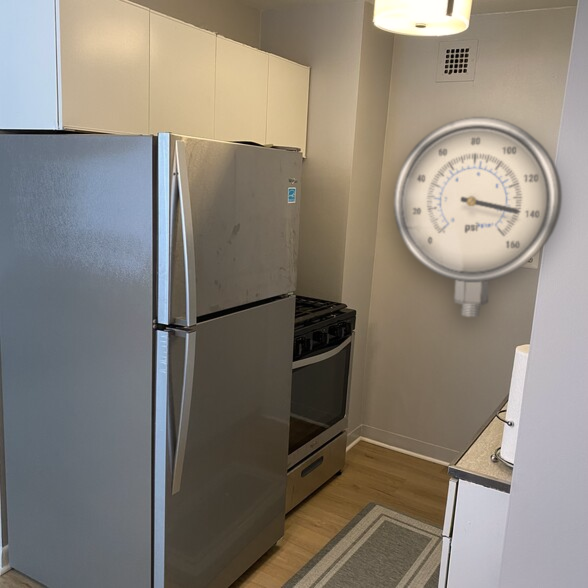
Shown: value=140 unit=psi
